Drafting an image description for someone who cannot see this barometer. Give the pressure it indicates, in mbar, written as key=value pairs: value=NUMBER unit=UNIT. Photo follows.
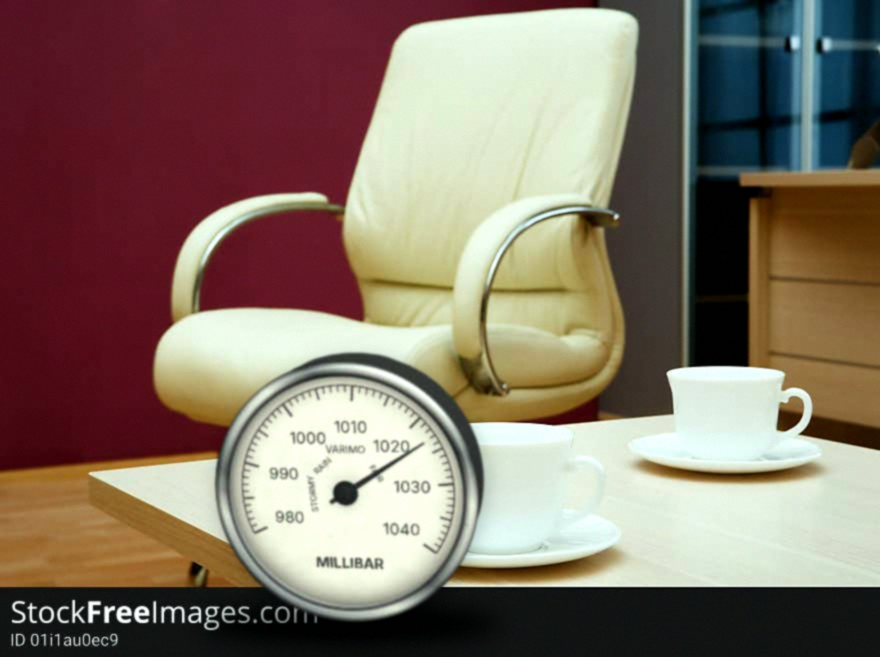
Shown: value=1023 unit=mbar
